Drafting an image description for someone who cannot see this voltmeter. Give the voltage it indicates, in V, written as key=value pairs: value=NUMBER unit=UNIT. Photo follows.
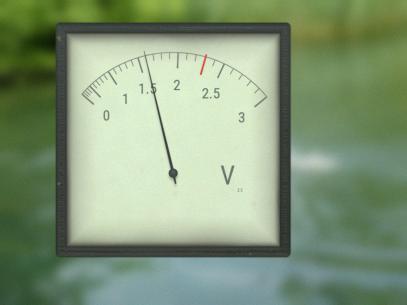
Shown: value=1.6 unit=V
